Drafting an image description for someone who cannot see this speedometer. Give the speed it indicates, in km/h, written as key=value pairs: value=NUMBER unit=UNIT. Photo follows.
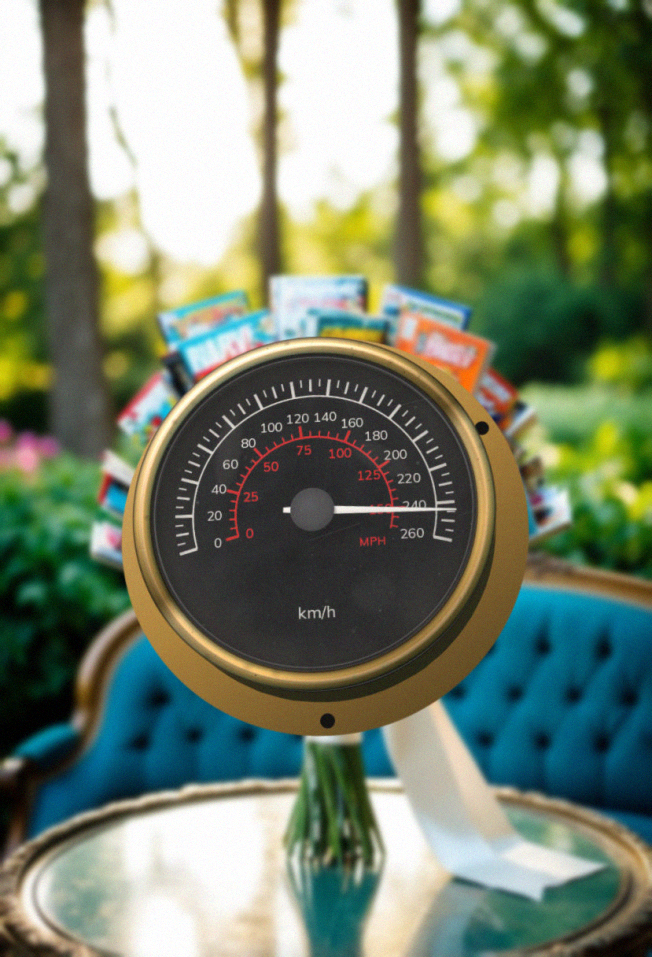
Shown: value=245 unit=km/h
